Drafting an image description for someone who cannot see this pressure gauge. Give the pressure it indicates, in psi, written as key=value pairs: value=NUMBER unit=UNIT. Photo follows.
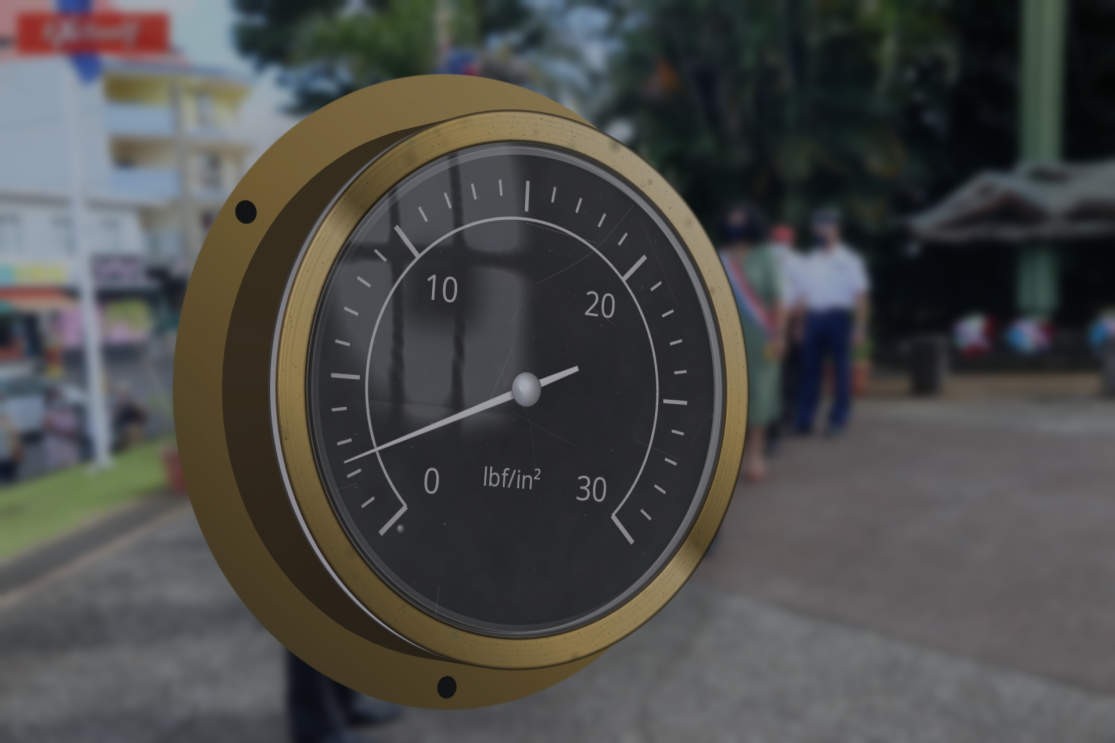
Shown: value=2.5 unit=psi
